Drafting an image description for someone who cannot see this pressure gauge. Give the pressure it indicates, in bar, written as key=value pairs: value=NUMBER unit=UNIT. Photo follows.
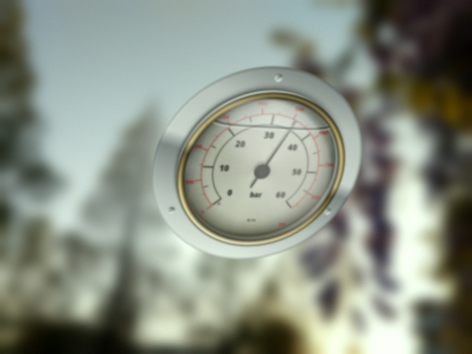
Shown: value=35 unit=bar
